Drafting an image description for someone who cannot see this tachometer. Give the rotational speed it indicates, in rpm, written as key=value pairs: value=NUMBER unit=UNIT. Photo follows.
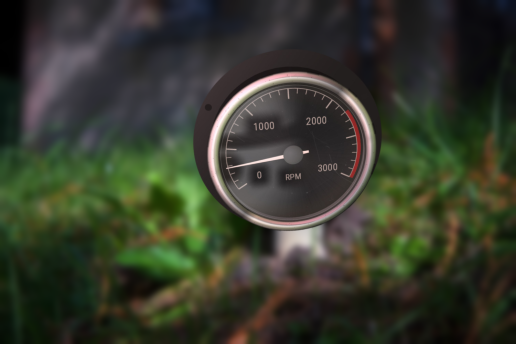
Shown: value=300 unit=rpm
